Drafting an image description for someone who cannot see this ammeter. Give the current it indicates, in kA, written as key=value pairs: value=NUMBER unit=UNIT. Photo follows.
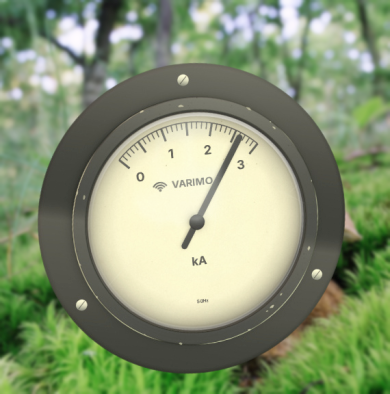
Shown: value=2.6 unit=kA
